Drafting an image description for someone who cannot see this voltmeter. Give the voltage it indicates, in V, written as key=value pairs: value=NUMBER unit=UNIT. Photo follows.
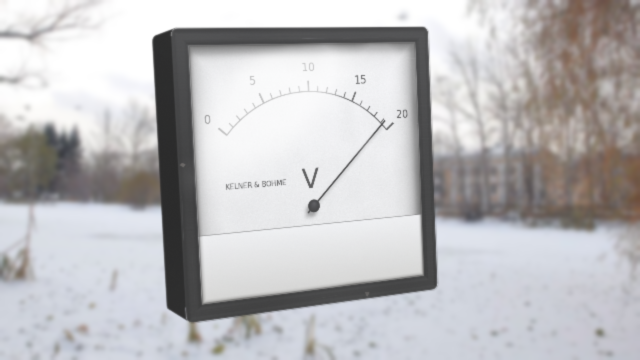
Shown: value=19 unit=V
